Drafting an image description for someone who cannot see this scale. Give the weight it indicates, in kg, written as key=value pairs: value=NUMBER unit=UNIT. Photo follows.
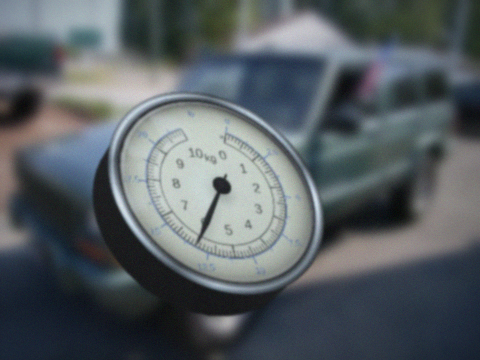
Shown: value=6 unit=kg
